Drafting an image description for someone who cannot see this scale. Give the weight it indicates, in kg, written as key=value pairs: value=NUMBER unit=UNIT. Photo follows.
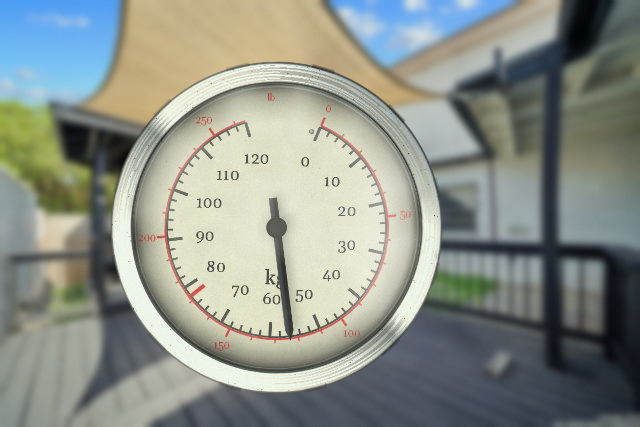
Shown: value=56 unit=kg
